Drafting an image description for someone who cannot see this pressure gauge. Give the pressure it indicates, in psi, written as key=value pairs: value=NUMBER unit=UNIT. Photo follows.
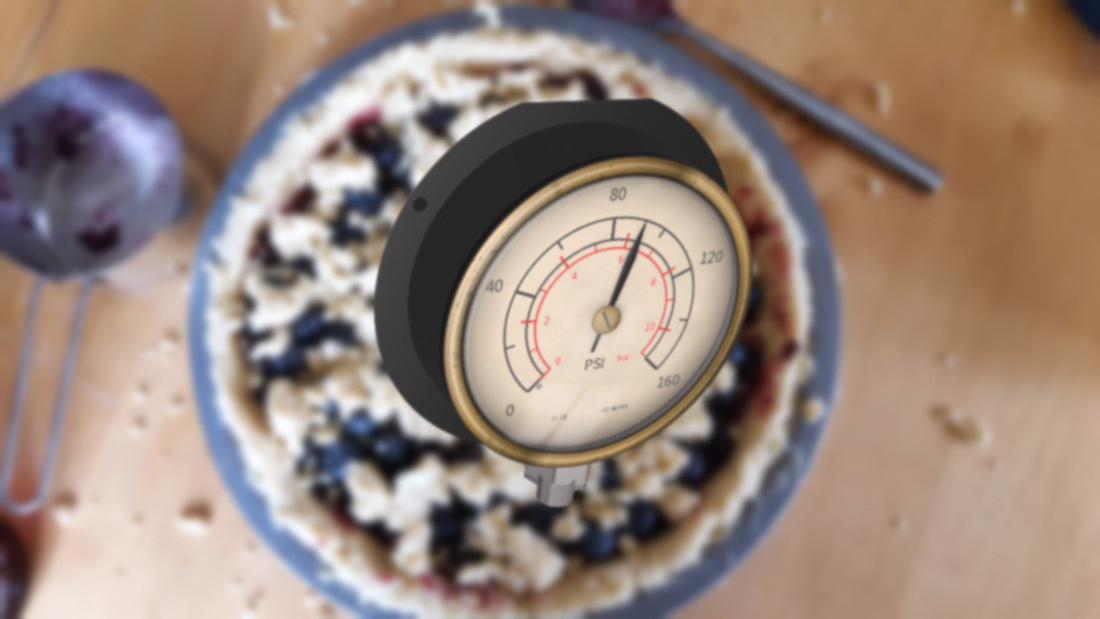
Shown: value=90 unit=psi
